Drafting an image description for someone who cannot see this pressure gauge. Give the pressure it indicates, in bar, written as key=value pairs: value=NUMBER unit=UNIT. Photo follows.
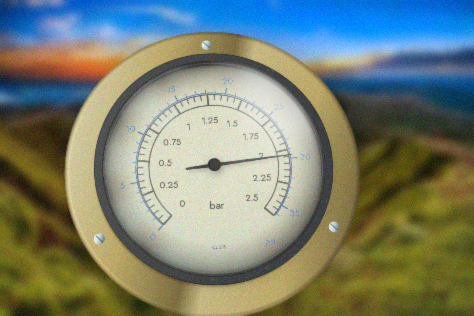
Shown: value=2.05 unit=bar
